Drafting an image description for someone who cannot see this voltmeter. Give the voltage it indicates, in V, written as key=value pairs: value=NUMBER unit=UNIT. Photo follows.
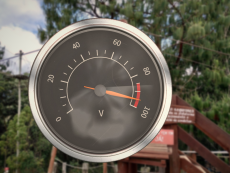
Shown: value=95 unit=V
